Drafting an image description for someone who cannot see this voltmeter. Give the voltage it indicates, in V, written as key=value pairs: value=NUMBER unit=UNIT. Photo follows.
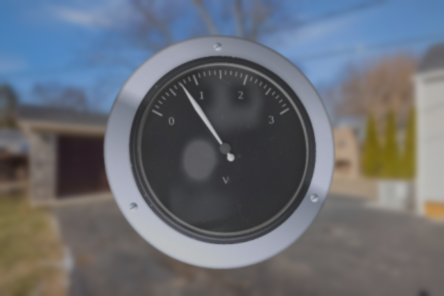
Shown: value=0.7 unit=V
